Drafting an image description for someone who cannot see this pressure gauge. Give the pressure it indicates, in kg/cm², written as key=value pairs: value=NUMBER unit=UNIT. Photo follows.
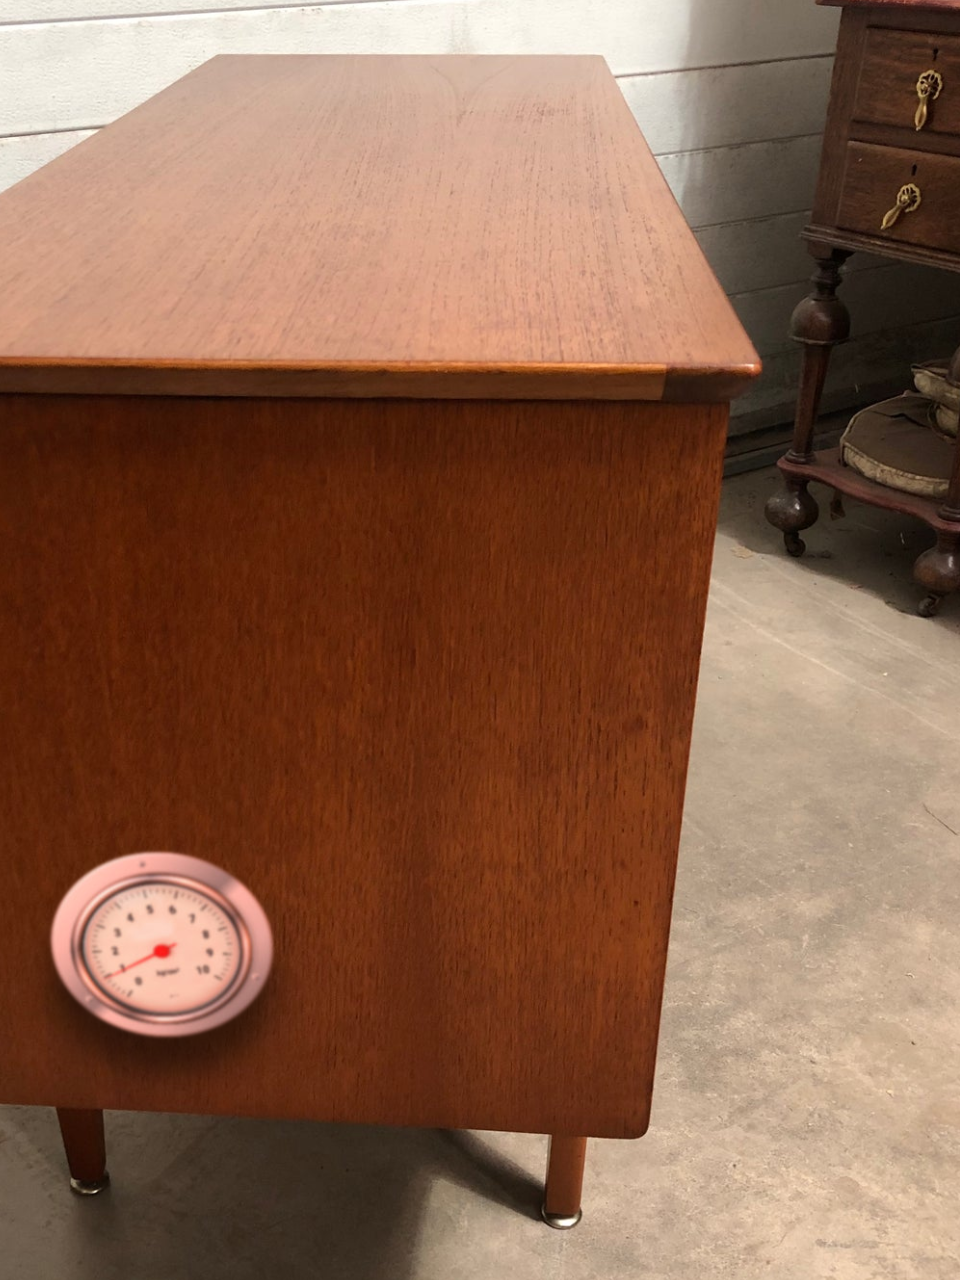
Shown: value=1 unit=kg/cm²
